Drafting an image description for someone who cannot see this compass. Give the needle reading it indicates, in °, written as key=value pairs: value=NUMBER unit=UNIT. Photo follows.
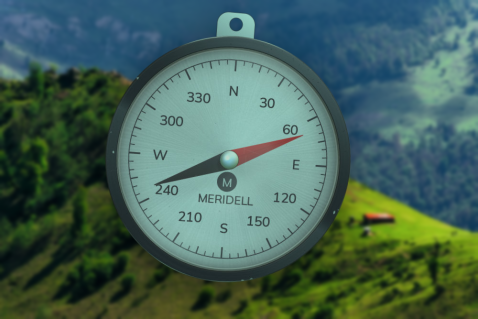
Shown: value=67.5 unit=°
